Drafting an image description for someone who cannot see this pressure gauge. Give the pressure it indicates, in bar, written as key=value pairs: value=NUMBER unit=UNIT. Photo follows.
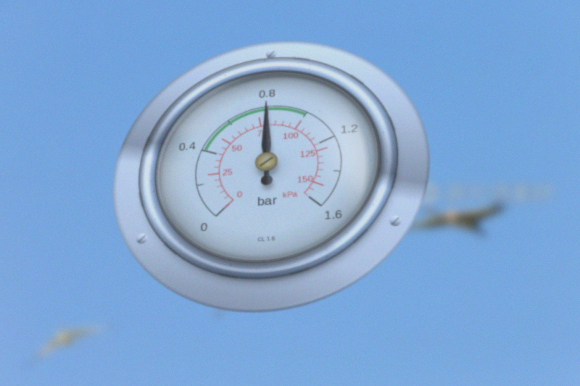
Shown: value=0.8 unit=bar
